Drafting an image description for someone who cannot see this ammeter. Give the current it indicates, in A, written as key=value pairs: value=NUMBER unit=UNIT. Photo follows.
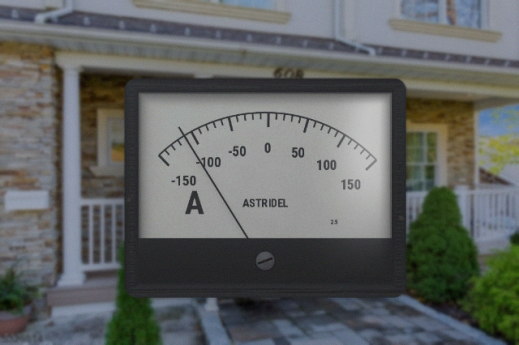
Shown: value=-110 unit=A
